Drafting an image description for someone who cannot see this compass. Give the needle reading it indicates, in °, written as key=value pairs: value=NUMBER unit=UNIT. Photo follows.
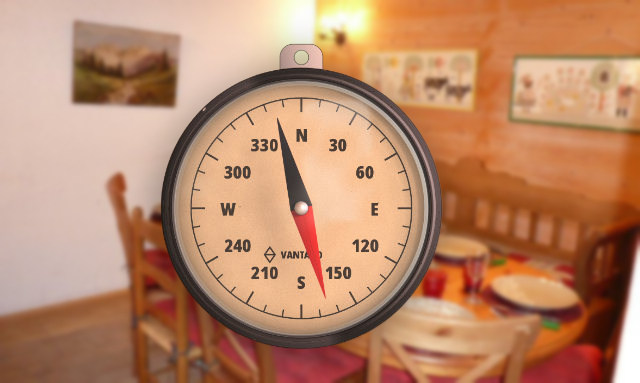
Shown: value=165 unit=°
